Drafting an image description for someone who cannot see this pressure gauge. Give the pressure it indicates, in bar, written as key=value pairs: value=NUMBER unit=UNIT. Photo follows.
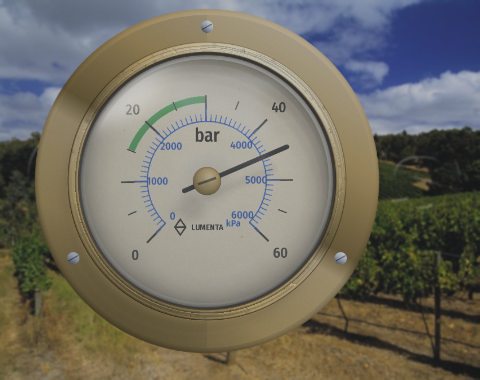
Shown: value=45 unit=bar
